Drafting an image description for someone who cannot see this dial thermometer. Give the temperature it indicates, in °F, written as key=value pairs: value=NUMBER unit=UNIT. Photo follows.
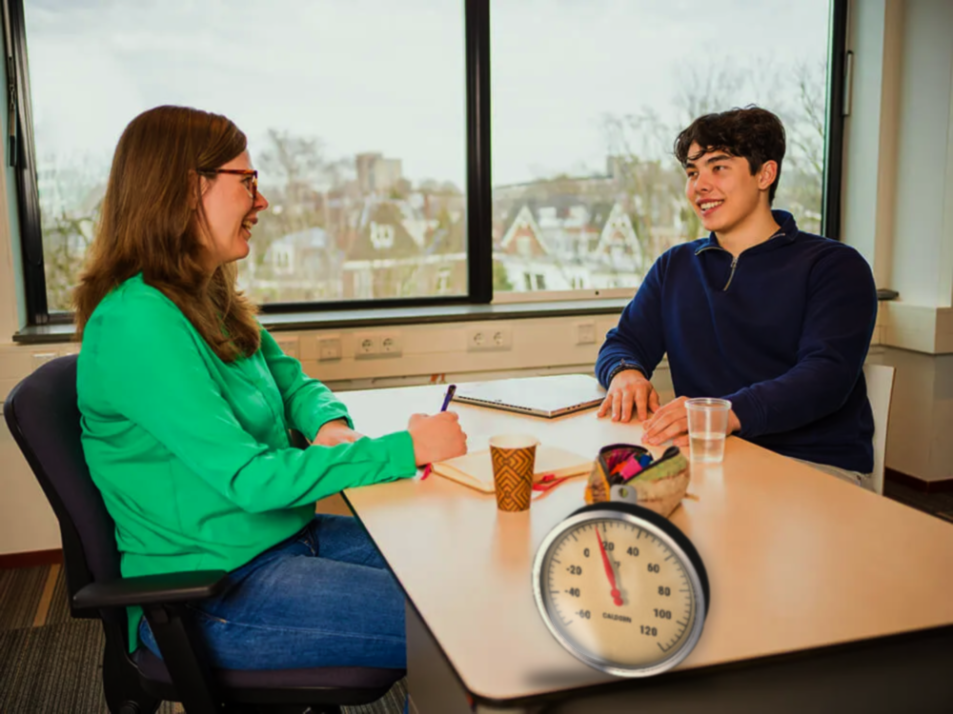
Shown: value=16 unit=°F
